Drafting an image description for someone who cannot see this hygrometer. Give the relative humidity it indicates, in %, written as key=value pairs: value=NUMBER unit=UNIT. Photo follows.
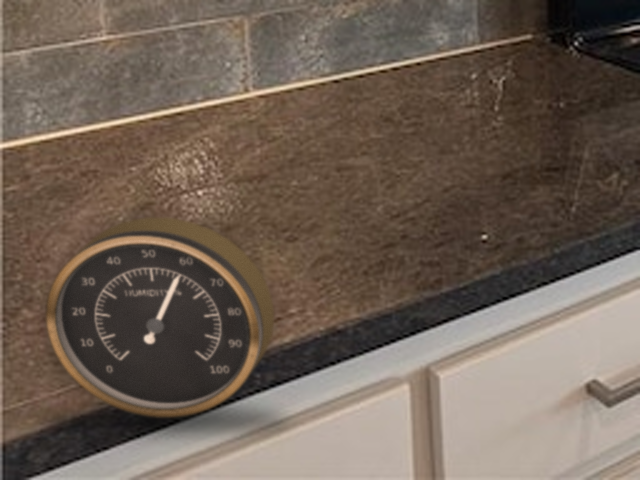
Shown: value=60 unit=%
